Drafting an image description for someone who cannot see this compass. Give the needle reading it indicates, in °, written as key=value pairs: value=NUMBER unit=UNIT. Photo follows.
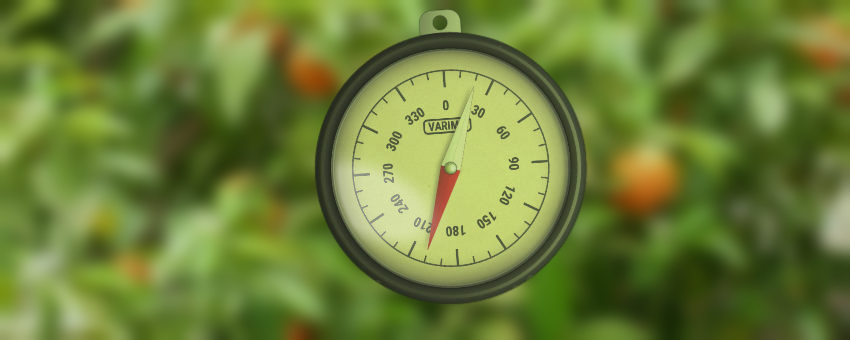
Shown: value=200 unit=°
